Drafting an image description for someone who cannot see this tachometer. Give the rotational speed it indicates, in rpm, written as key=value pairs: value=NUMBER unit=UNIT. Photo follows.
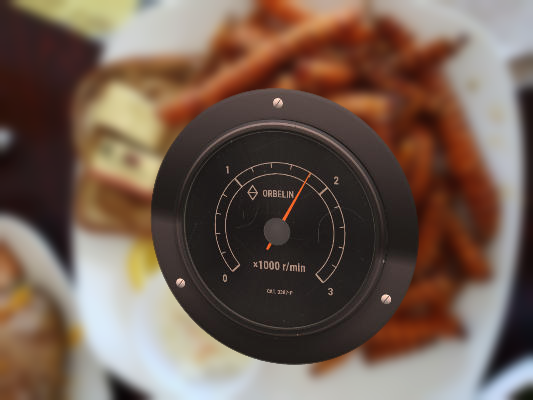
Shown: value=1800 unit=rpm
